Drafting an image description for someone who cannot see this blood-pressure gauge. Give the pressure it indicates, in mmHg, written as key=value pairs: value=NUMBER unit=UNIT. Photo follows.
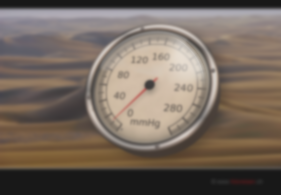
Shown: value=10 unit=mmHg
